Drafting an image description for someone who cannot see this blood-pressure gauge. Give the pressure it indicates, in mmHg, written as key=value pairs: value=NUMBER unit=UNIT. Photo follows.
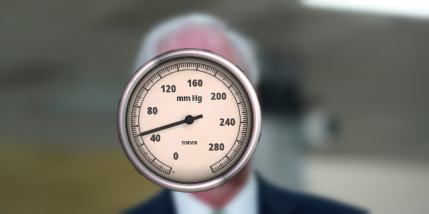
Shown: value=50 unit=mmHg
